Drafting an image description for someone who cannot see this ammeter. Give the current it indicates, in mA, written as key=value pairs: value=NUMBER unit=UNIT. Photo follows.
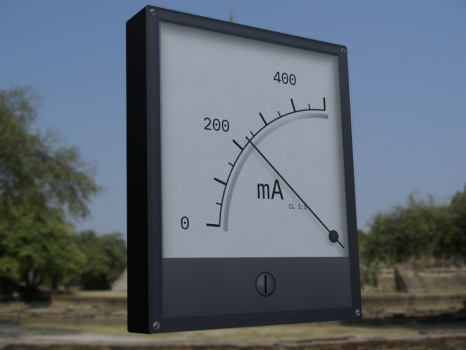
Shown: value=225 unit=mA
